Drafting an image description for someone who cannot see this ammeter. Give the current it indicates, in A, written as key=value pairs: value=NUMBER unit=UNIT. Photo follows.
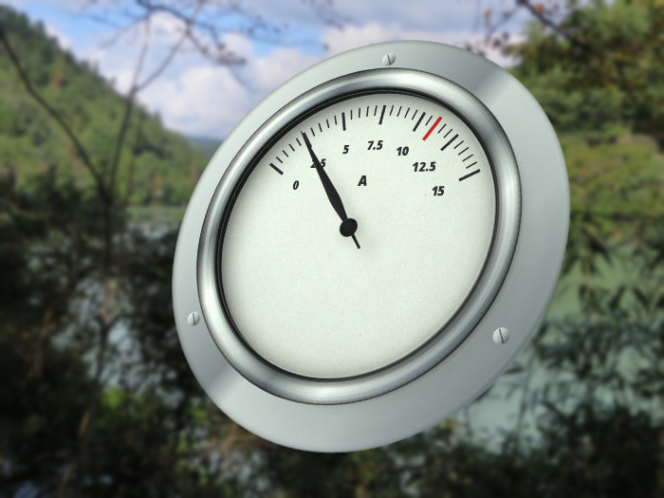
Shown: value=2.5 unit=A
